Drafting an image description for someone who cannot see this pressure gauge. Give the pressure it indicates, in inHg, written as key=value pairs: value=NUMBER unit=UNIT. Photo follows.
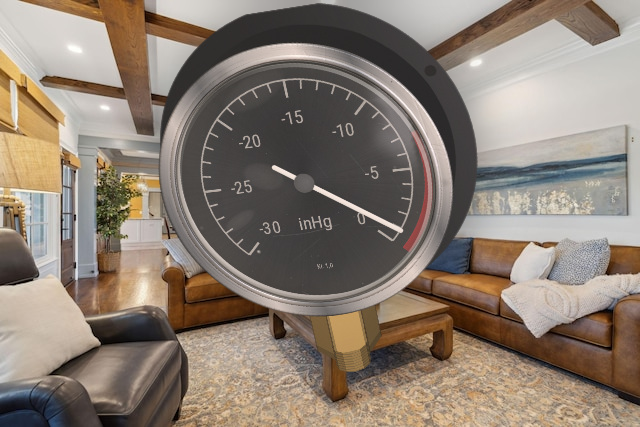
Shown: value=-1 unit=inHg
